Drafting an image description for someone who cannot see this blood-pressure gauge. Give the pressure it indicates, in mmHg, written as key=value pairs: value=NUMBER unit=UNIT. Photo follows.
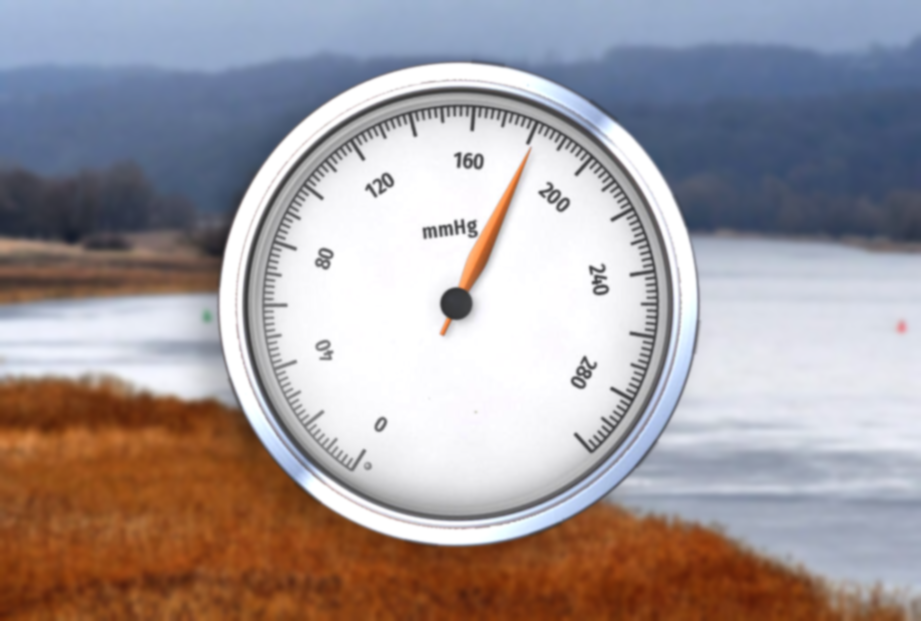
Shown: value=182 unit=mmHg
